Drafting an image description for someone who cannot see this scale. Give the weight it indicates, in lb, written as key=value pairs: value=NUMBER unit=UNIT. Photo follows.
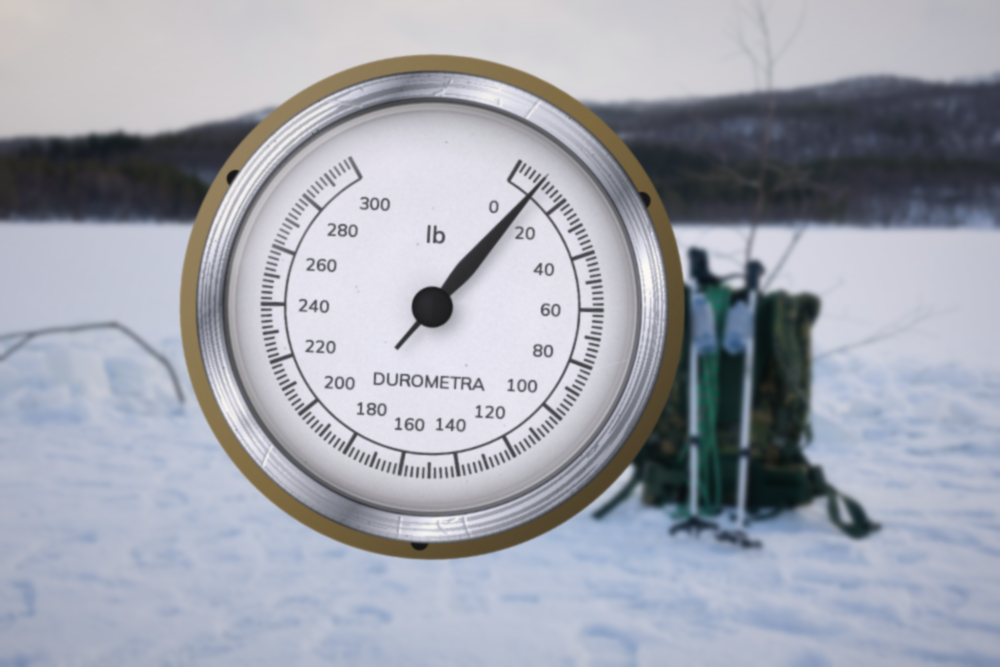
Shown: value=10 unit=lb
